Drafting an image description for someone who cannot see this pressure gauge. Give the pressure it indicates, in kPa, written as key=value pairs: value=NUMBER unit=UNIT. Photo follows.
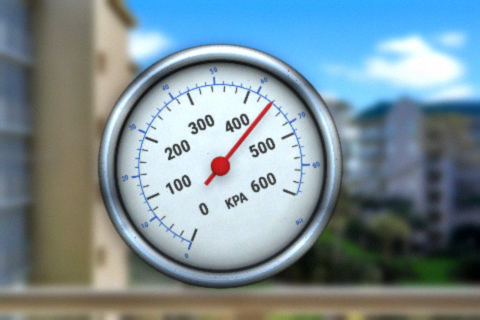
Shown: value=440 unit=kPa
